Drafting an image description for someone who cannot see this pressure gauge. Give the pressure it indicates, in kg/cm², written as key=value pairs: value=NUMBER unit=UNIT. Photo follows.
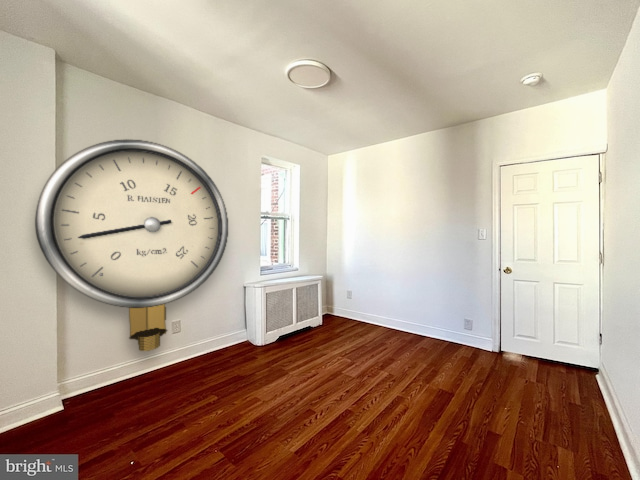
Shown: value=3 unit=kg/cm²
